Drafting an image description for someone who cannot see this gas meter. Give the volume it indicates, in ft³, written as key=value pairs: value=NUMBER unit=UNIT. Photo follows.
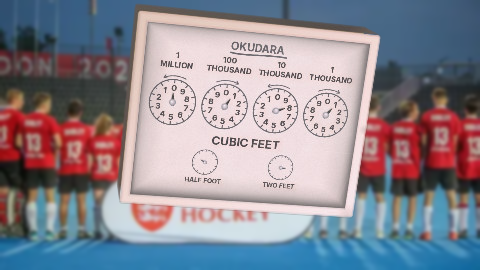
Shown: value=8100 unit=ft³
